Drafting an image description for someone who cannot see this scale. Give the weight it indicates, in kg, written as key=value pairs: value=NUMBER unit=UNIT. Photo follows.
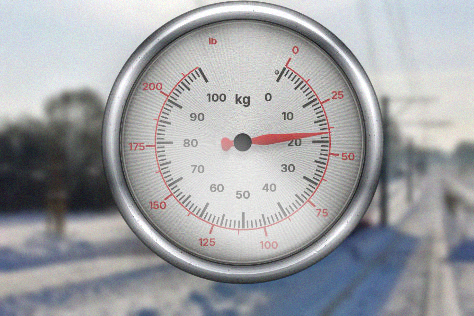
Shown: value=18 unit=kg
